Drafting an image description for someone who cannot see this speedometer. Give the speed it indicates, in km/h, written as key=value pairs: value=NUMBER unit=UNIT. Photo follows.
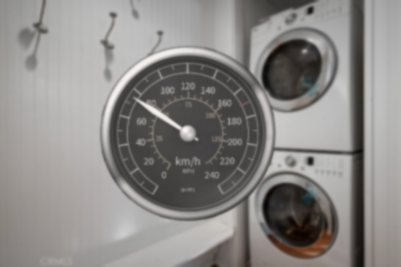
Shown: value=75 unit=km/h
